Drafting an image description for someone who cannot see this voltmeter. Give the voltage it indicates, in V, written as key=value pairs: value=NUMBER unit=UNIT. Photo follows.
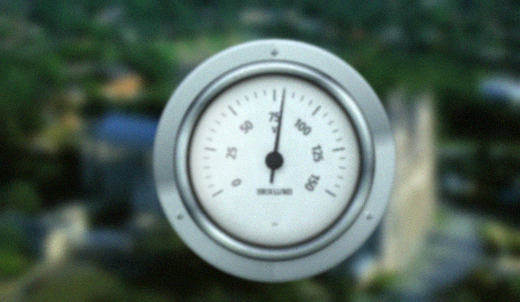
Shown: value=80 unit=V
